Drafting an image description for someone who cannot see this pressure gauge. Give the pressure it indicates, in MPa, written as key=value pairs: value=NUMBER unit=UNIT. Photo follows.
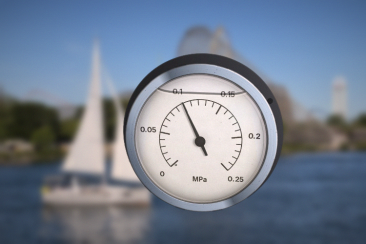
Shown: value=0.1 unit=MPa
